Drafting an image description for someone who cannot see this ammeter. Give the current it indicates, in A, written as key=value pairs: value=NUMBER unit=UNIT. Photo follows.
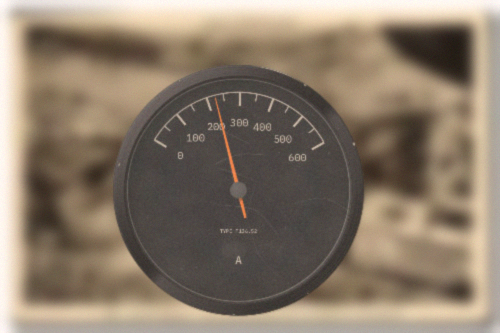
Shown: value=225 unit=A
